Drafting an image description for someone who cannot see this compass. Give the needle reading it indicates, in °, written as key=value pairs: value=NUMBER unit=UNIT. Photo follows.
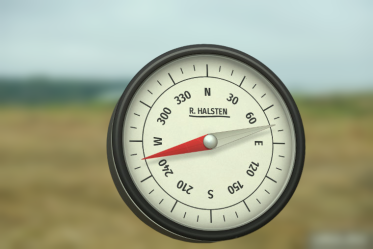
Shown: value=255 unit=°
